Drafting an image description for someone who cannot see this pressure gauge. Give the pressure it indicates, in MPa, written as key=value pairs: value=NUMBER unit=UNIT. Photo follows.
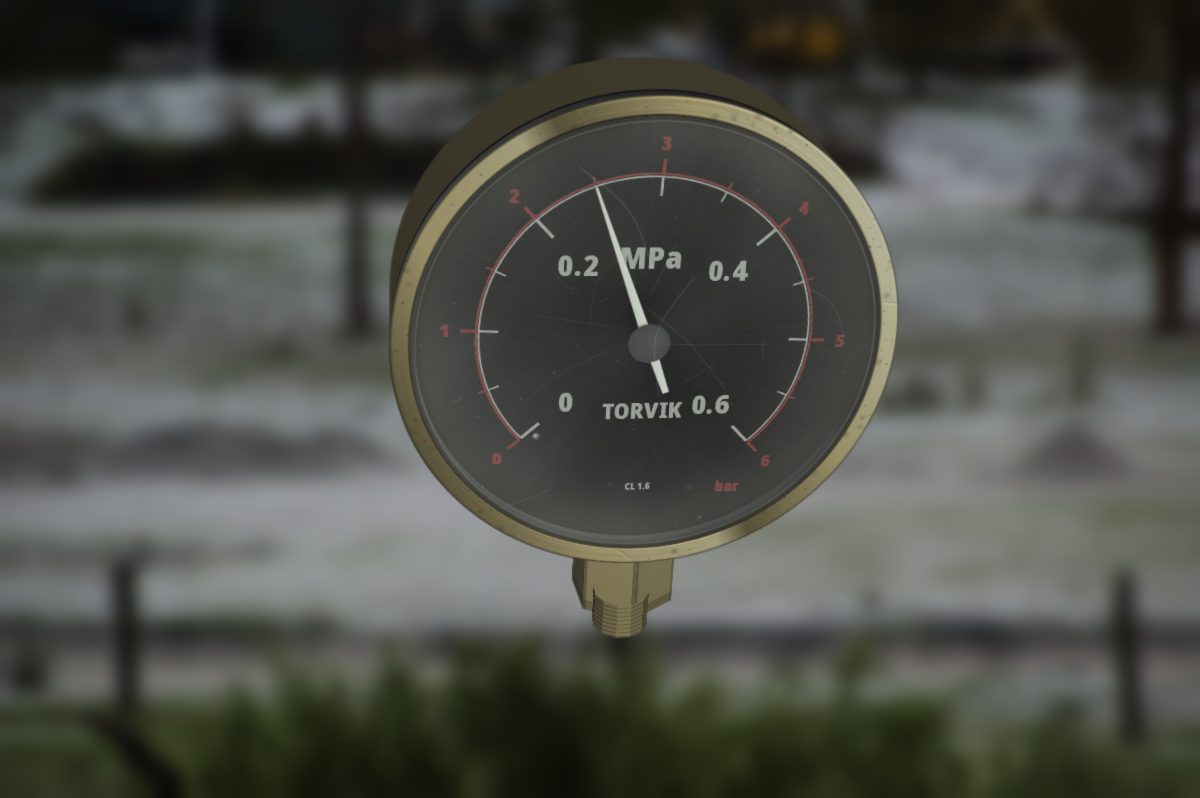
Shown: value=0.25 unit=MPa
